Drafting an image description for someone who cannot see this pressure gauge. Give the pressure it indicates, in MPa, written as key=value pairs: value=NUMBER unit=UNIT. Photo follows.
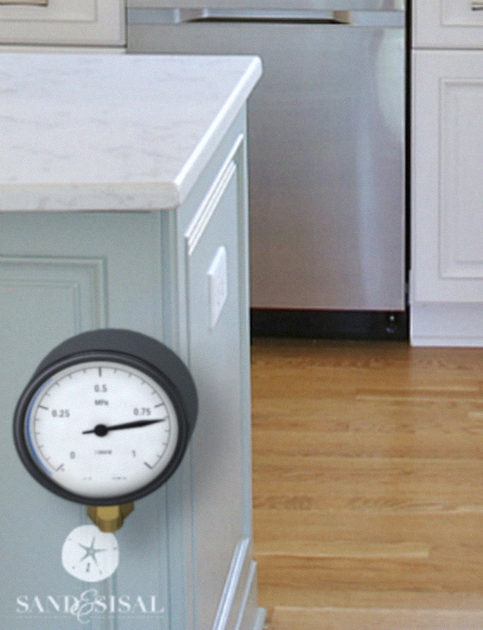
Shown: value=0.8 unit=MPa
